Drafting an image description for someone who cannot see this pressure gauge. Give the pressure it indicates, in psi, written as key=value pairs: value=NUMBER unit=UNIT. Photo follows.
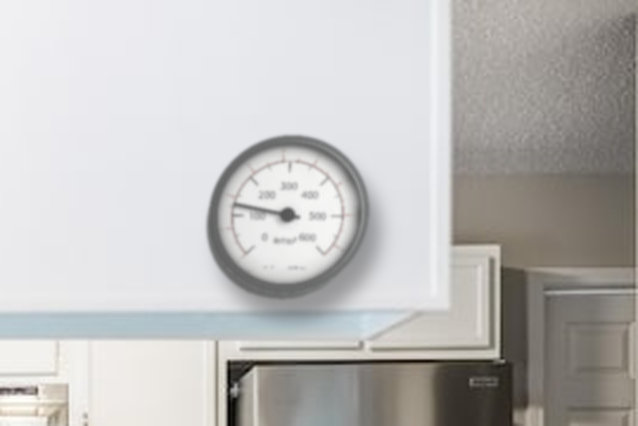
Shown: value=125 unit=psi
